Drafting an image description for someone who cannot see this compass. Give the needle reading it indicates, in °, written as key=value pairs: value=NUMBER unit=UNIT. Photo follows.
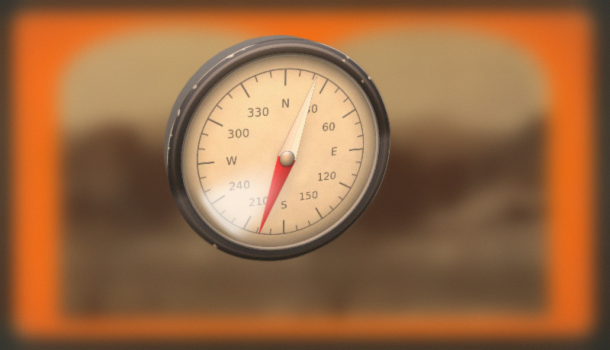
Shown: value=200 unit=°
